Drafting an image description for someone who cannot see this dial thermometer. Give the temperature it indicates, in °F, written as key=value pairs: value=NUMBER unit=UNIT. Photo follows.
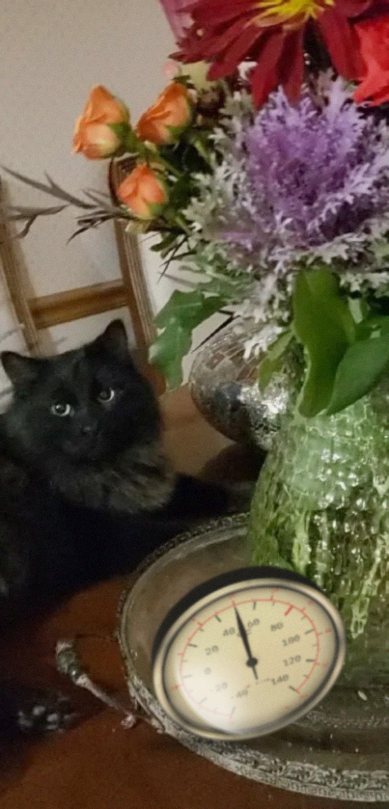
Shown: value=50 unit=°F
